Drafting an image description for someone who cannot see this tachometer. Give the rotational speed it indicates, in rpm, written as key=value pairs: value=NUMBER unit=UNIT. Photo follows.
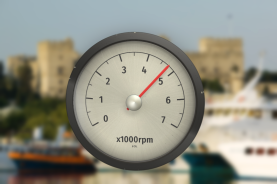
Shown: value=4750 unit=rpm
